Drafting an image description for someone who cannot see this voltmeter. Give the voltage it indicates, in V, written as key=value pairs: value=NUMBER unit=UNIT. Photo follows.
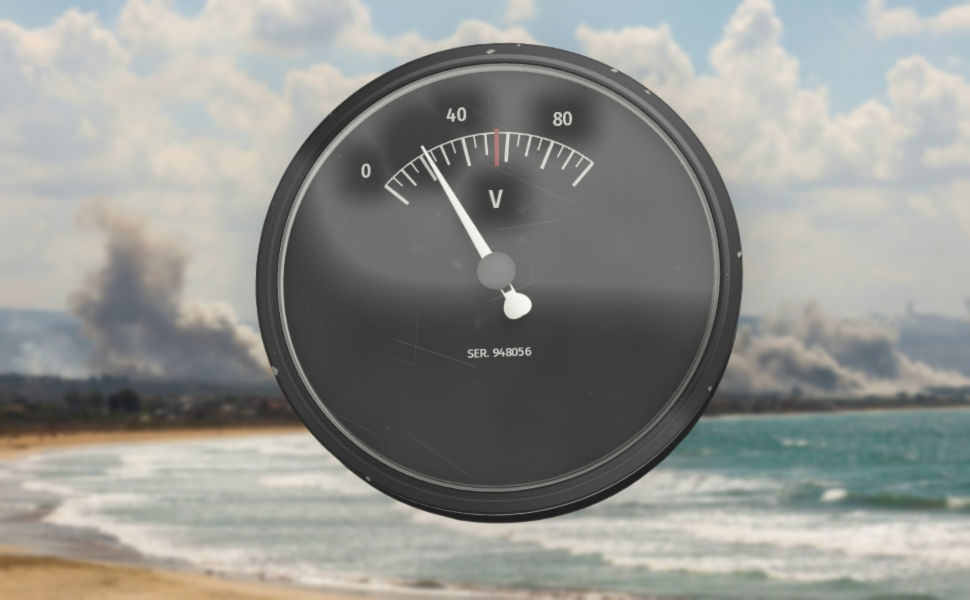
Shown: value=22.5 unit=V
